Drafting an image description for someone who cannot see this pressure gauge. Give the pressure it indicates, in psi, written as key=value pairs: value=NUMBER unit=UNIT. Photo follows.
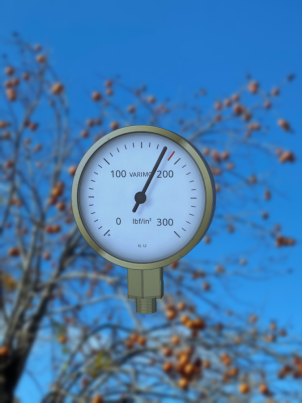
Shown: value=180 unit=psi
